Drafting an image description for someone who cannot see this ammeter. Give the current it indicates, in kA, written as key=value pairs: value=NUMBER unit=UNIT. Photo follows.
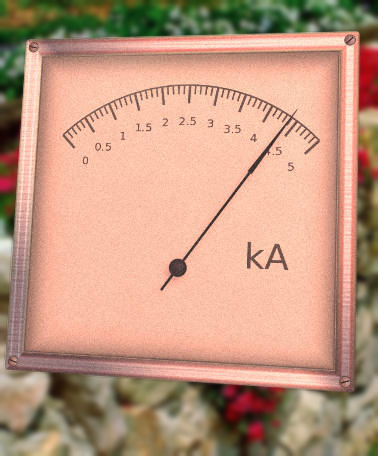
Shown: value=4.4 unit=kA
